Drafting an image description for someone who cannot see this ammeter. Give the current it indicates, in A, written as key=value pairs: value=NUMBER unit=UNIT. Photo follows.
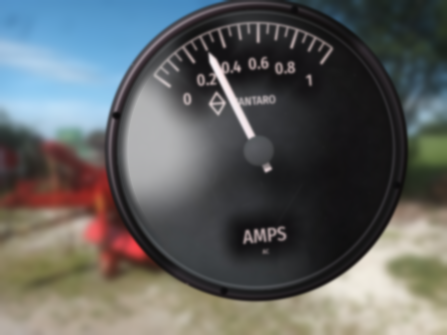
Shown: value=0.3 unit=A
